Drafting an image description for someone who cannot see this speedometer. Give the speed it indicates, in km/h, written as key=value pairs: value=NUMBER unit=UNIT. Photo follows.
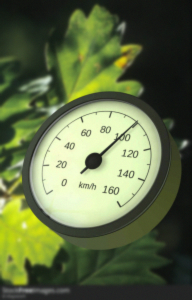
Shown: value=100 unit=km/h
